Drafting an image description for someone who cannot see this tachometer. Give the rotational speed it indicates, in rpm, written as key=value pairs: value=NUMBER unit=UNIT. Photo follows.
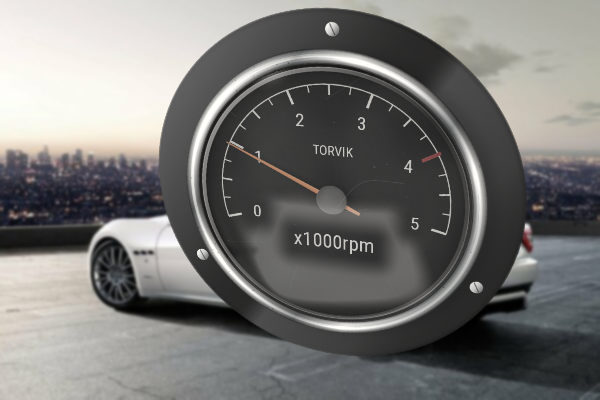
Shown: value=1000 unit=rpm
